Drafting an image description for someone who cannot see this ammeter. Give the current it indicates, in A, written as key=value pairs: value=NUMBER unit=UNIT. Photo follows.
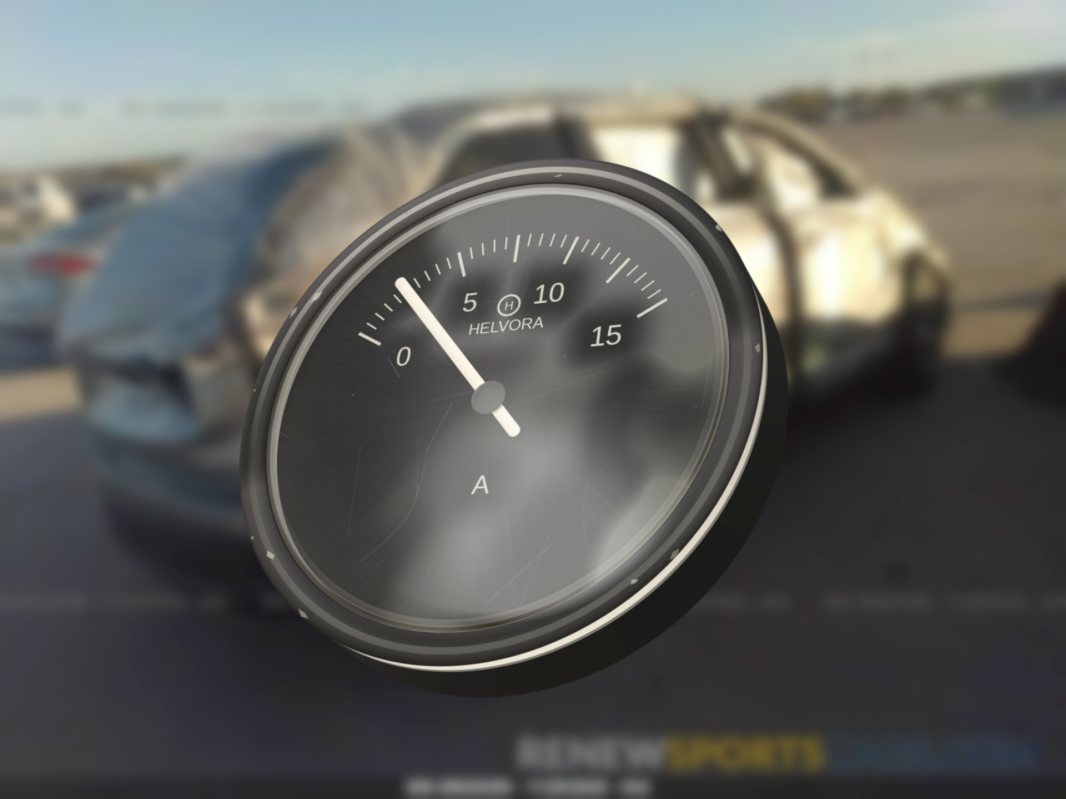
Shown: value=2.5 unit=A
